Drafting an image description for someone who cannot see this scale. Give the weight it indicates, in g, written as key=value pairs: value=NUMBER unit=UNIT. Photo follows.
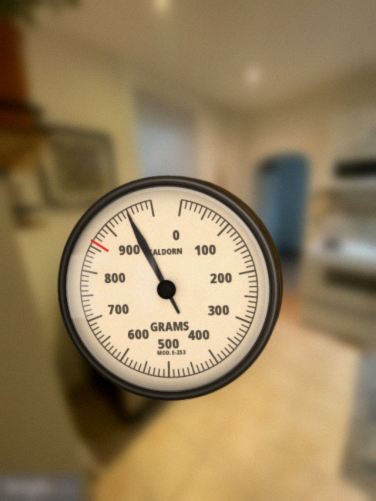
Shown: value=950 unit=g
